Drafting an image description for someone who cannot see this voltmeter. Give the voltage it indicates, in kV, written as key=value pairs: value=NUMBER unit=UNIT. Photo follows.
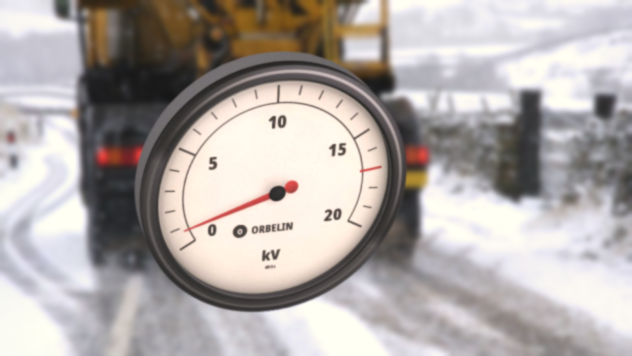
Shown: value=1 unit=kV
